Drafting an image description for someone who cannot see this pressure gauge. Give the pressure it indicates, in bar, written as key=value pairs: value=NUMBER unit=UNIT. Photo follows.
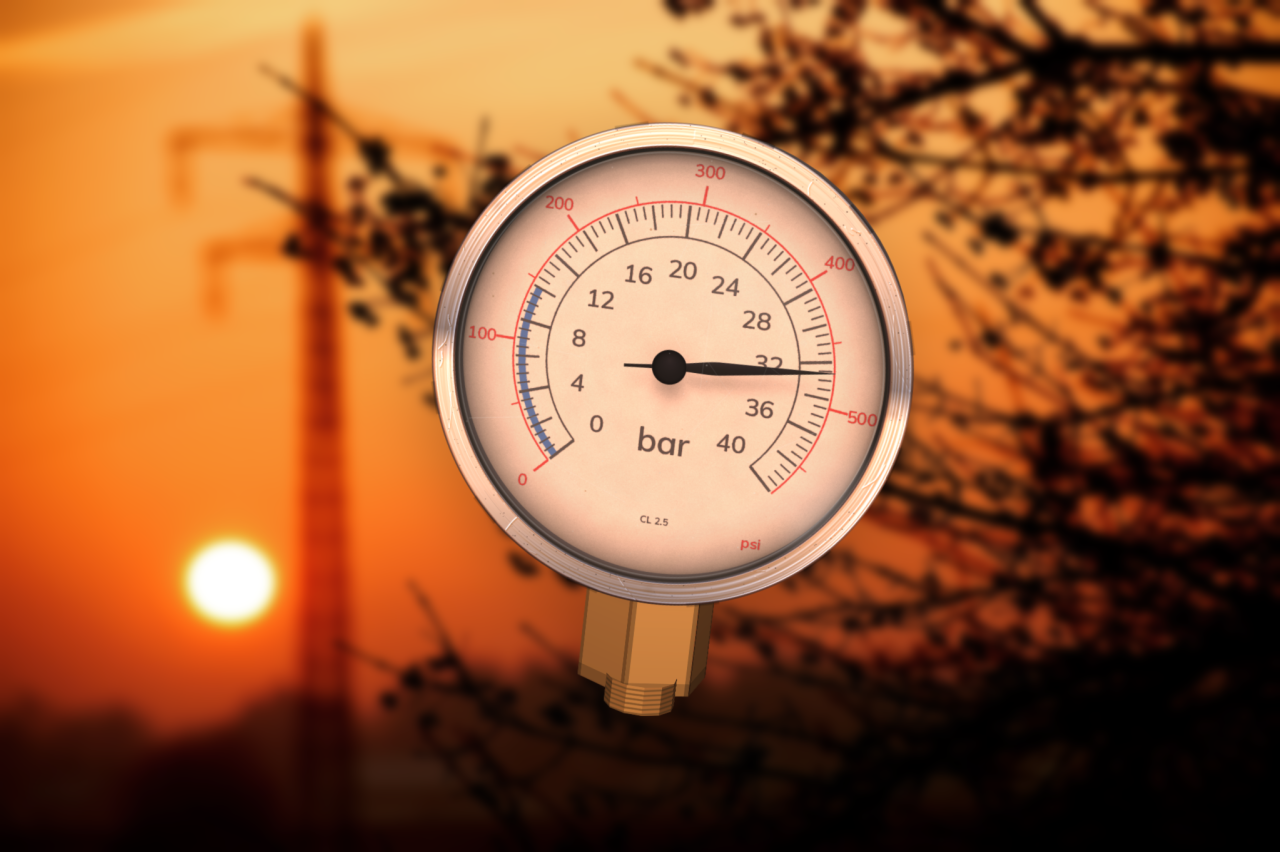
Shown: value=32.5 unit=bar
